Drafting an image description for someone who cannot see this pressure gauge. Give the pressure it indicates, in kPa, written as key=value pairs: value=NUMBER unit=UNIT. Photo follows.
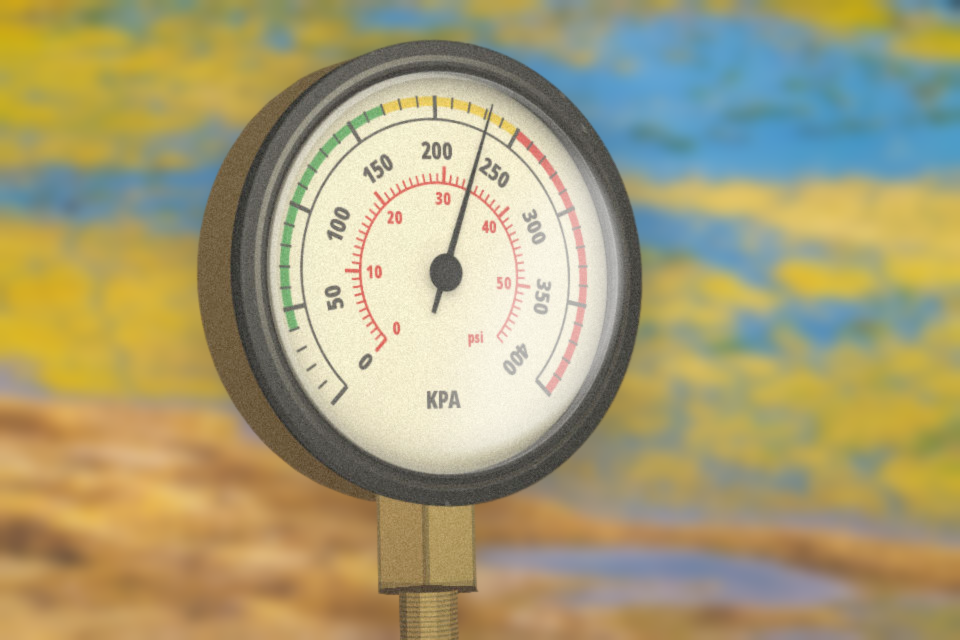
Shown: value=230 unit=kPa
